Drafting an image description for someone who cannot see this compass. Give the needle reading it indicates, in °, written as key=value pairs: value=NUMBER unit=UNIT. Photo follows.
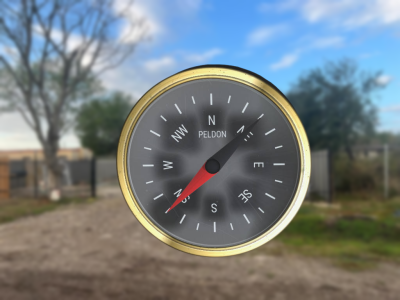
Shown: value=225 unit=°
